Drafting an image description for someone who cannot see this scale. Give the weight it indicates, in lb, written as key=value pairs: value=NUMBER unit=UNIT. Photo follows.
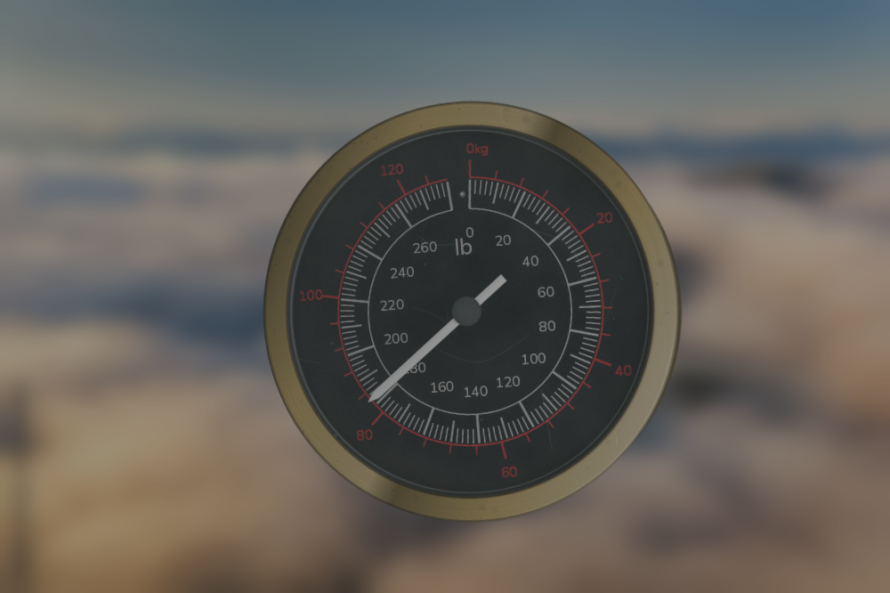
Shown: value=182 unit=lb
